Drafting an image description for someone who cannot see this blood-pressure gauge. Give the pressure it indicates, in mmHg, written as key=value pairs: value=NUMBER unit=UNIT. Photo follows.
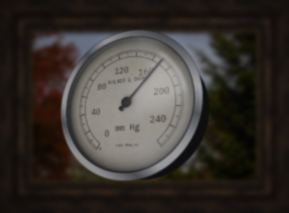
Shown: value=170 unit=mmHg
